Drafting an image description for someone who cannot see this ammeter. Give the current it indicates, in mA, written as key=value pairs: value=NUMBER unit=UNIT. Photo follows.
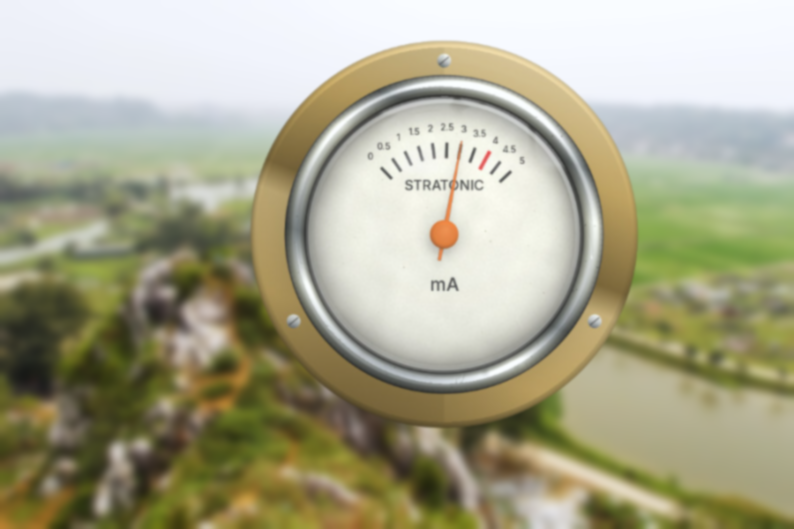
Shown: value=3 unit=mA
